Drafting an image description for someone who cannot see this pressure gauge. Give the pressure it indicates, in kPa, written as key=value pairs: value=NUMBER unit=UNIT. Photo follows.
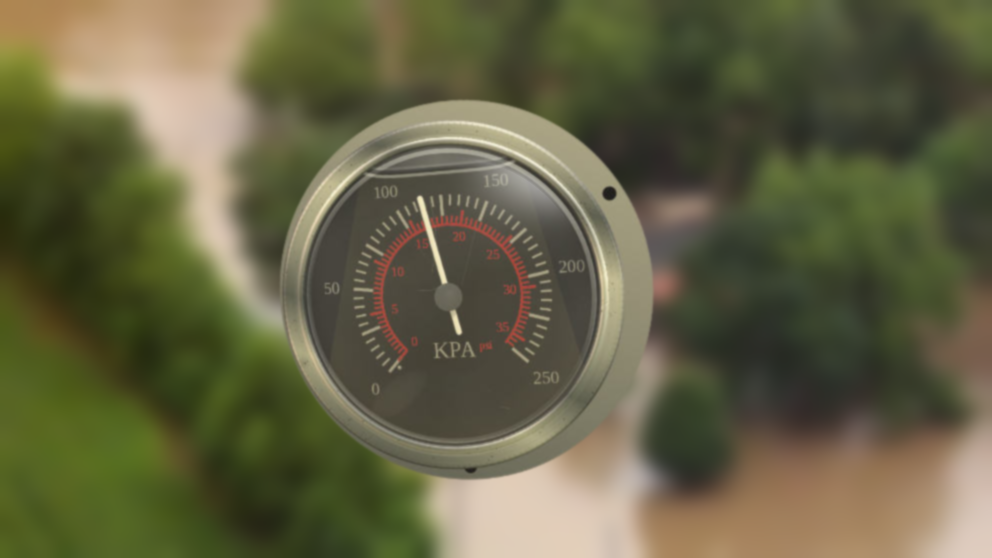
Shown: value=115 unit=kPa
